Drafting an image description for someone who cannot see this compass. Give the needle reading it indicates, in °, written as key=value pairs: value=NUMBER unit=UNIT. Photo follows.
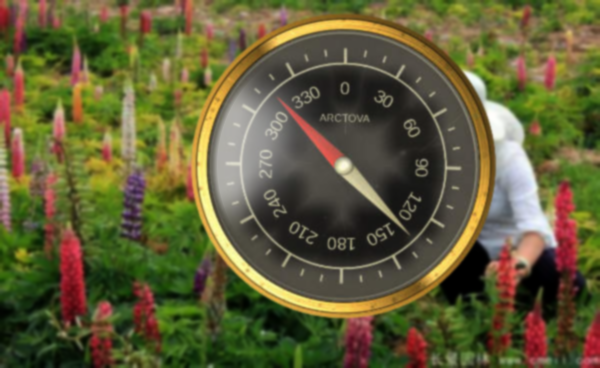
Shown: value=315 unit=°
